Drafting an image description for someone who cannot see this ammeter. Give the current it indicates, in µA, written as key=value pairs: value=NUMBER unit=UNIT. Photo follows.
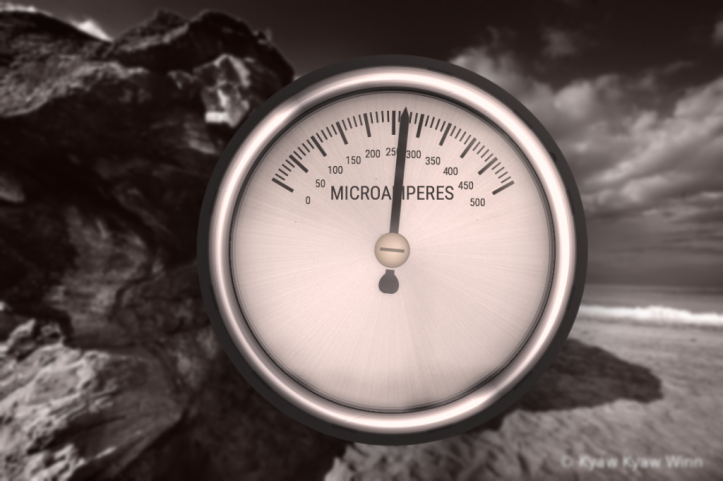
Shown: value=270 unit=µA
